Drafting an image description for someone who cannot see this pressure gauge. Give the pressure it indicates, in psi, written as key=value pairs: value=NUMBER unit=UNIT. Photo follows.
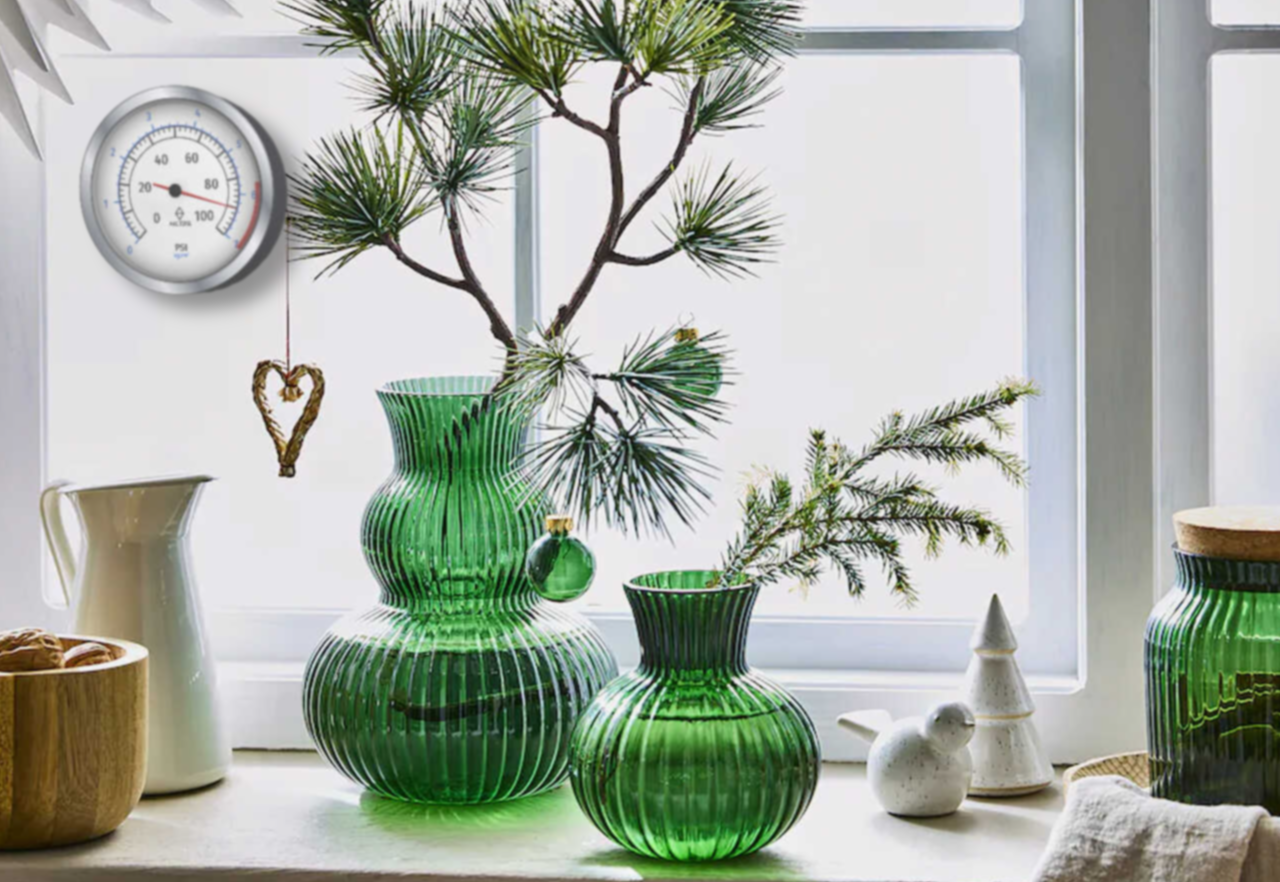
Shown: value=90 unit=psi
